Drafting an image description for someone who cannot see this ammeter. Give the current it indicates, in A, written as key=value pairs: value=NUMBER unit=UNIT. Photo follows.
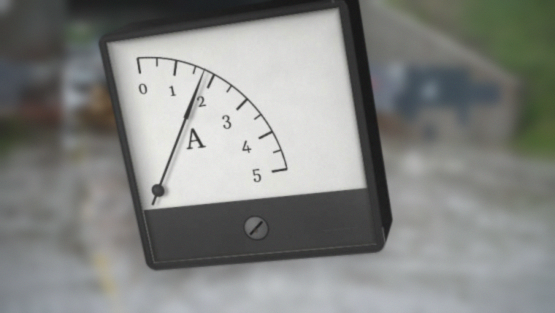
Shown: value=1.75 unit=A
